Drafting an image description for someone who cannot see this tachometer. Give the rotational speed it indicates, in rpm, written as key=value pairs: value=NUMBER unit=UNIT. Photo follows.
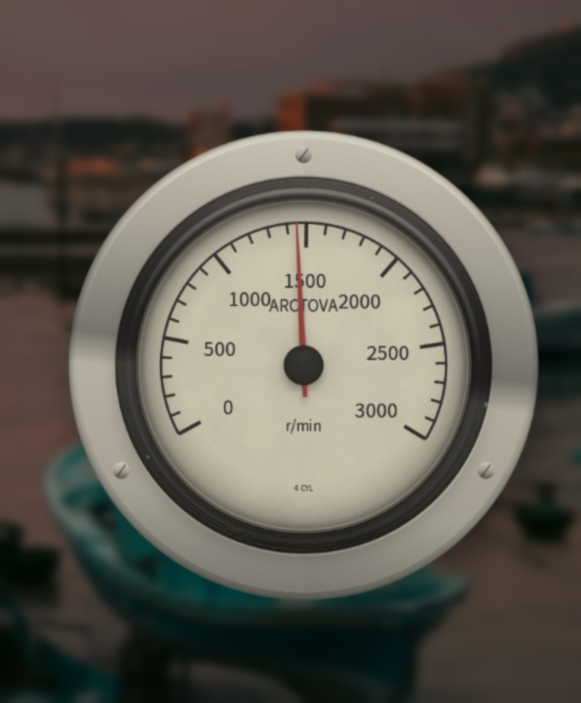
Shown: value=1450 unit=rpm
